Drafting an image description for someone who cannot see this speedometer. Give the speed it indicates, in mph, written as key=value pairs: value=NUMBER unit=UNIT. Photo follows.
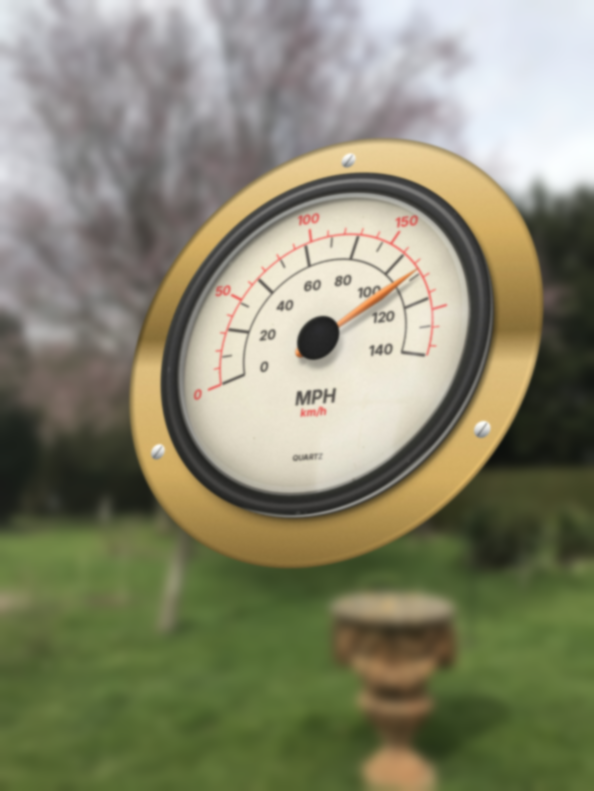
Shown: value=110 unit=mph
